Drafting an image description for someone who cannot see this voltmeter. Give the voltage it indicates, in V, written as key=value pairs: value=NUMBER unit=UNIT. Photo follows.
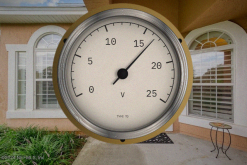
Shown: value=16.5 unit=V
